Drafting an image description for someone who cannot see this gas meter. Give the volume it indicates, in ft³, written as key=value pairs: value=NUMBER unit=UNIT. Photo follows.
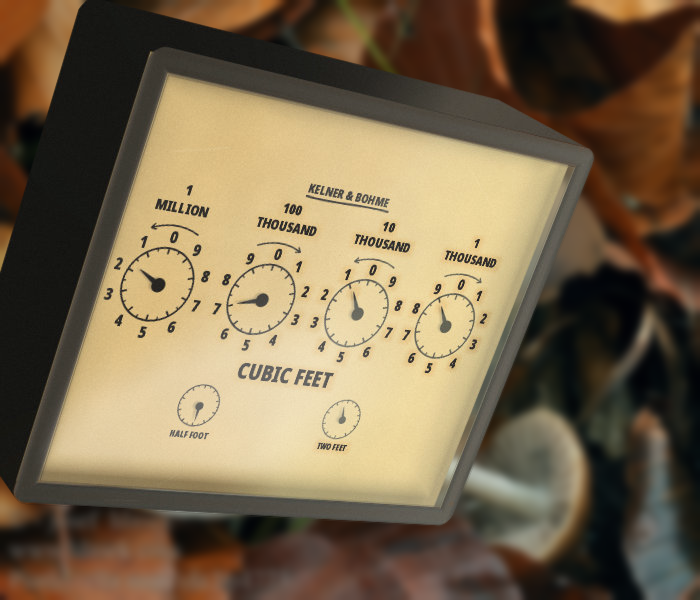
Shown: value=170900 unit=ft³
